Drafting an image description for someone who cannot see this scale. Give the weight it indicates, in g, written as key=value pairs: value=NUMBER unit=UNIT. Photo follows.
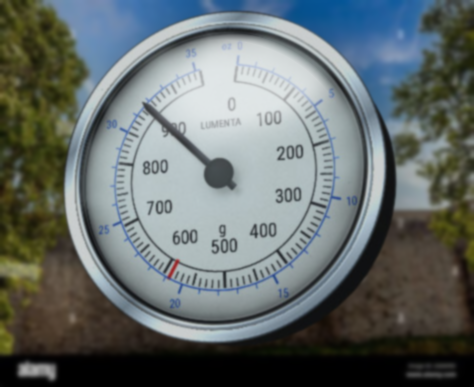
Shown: value=900 unit=g
